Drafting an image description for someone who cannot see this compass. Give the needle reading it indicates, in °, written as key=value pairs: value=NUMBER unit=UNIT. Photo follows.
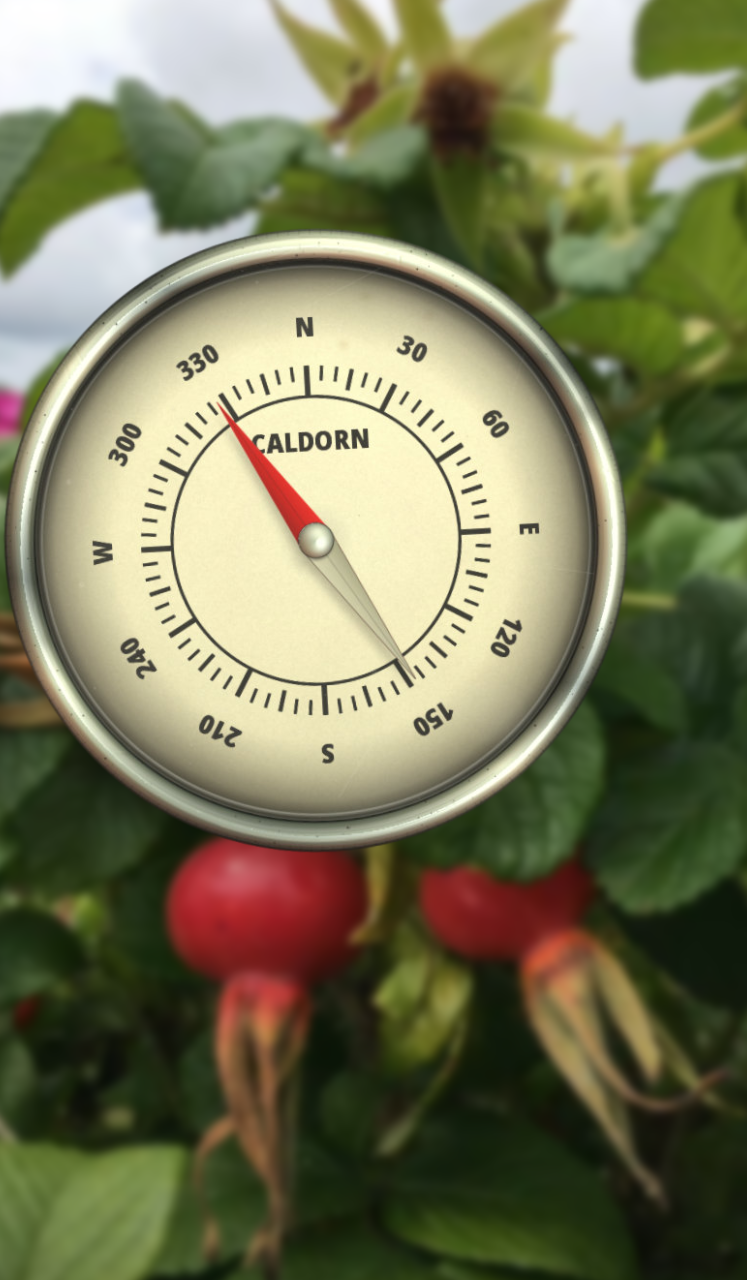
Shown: value=327.5 unit=°
